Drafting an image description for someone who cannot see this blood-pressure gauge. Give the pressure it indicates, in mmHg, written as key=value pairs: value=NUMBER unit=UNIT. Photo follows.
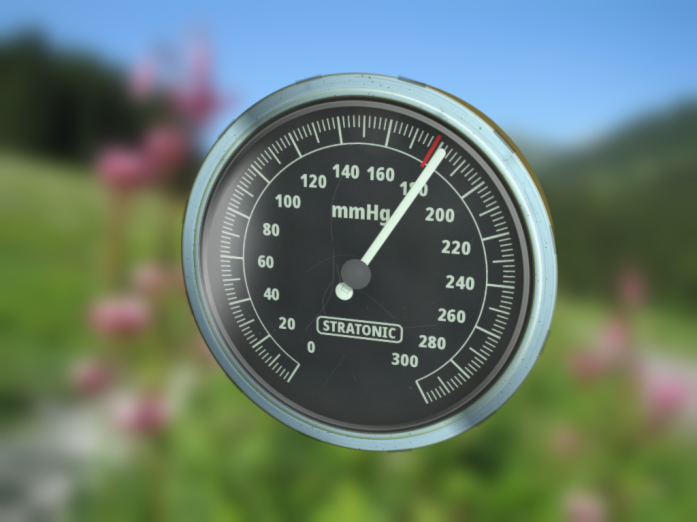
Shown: value=182 unit=mmHg
